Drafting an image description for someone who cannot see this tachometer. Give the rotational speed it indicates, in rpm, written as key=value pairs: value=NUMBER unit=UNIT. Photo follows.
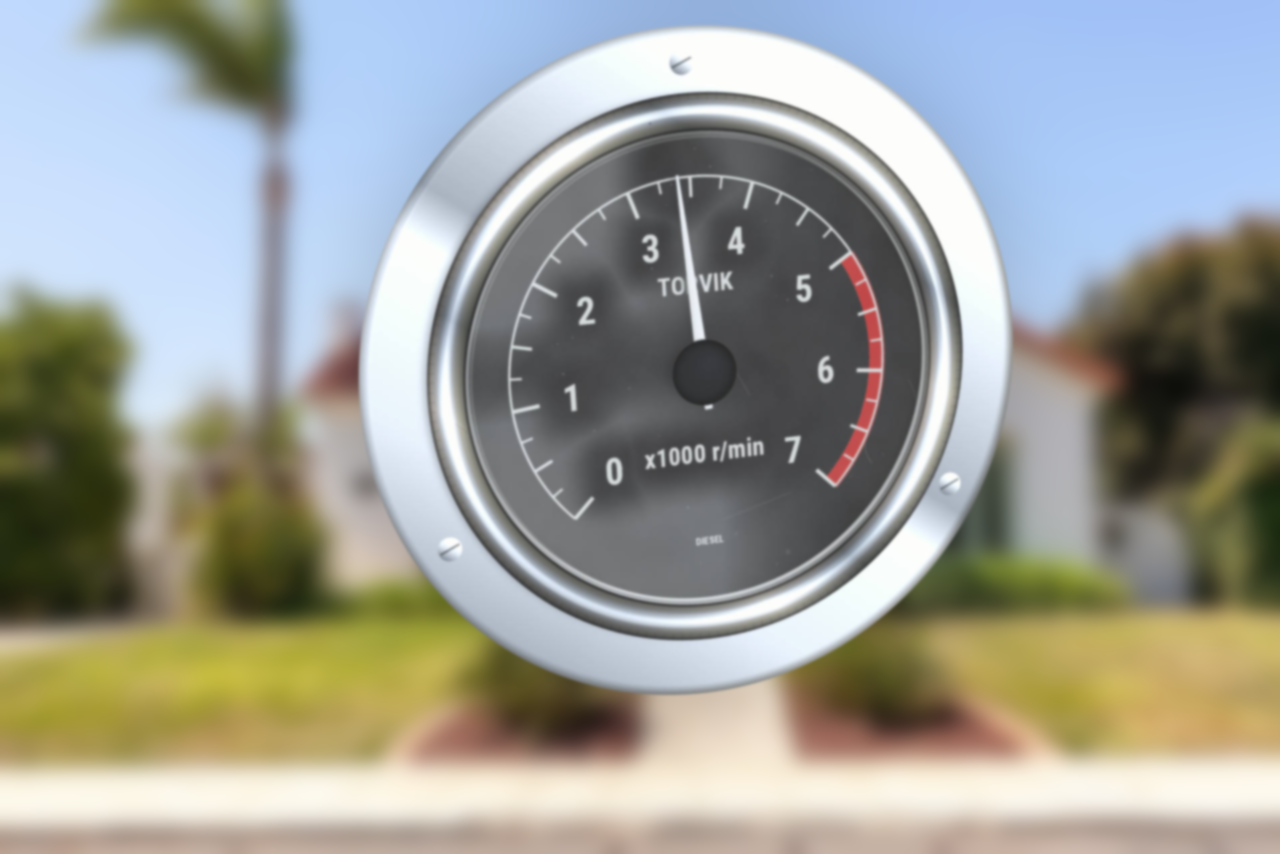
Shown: value=3375 unit=rpm
